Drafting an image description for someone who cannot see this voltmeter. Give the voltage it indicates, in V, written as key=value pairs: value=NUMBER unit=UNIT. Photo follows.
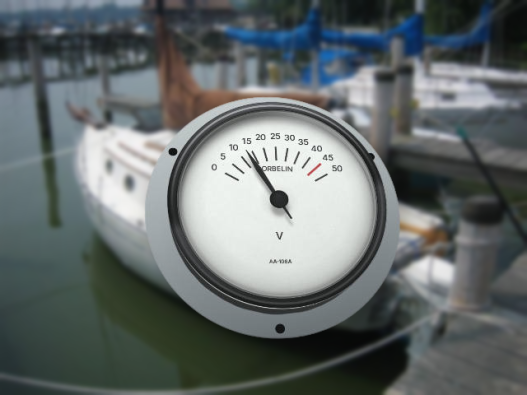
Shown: value=12.5 unit=V
